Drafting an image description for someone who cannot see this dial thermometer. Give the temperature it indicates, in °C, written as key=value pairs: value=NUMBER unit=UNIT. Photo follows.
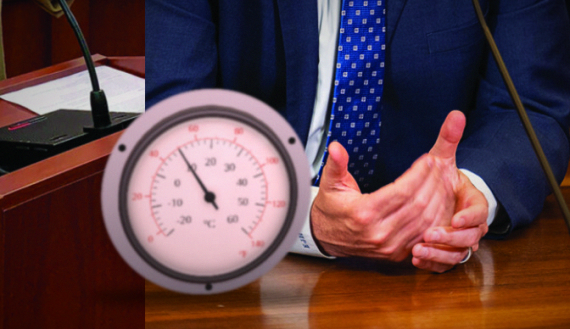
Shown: value=10 unit=°C
